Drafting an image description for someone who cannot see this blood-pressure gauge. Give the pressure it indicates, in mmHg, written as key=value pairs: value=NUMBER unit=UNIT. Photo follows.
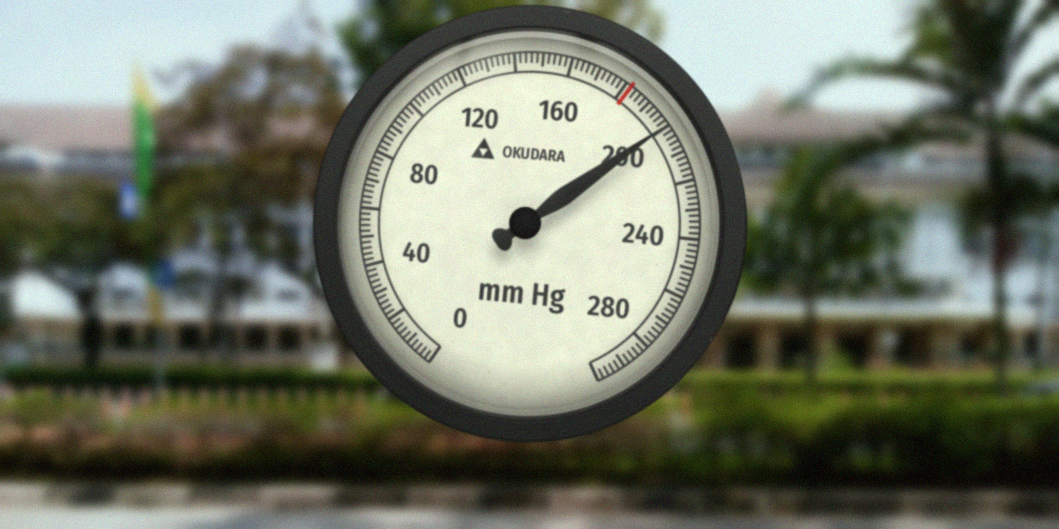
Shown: value=200 unit=mmHg
